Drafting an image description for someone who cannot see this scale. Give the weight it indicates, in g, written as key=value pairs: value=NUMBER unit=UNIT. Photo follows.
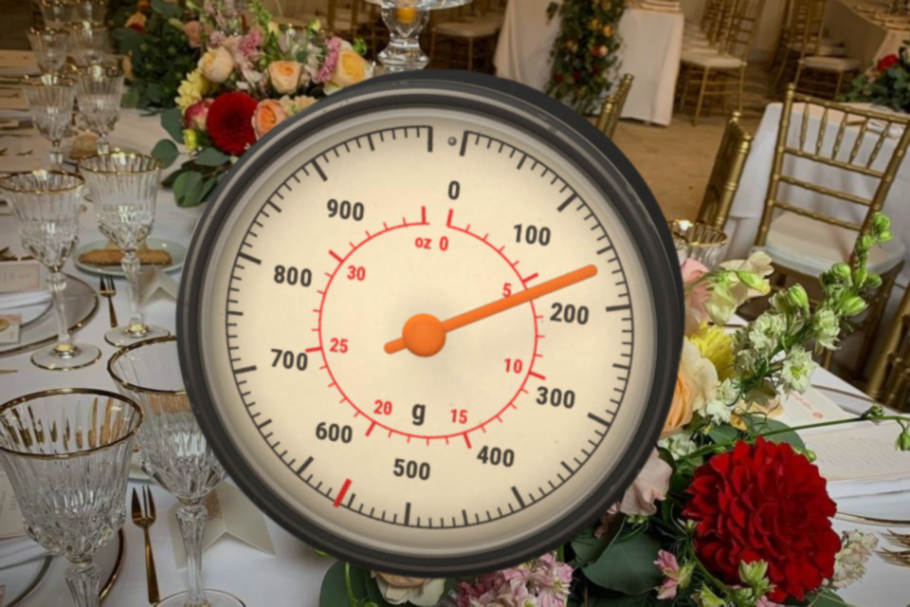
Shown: value=160 unit=g
